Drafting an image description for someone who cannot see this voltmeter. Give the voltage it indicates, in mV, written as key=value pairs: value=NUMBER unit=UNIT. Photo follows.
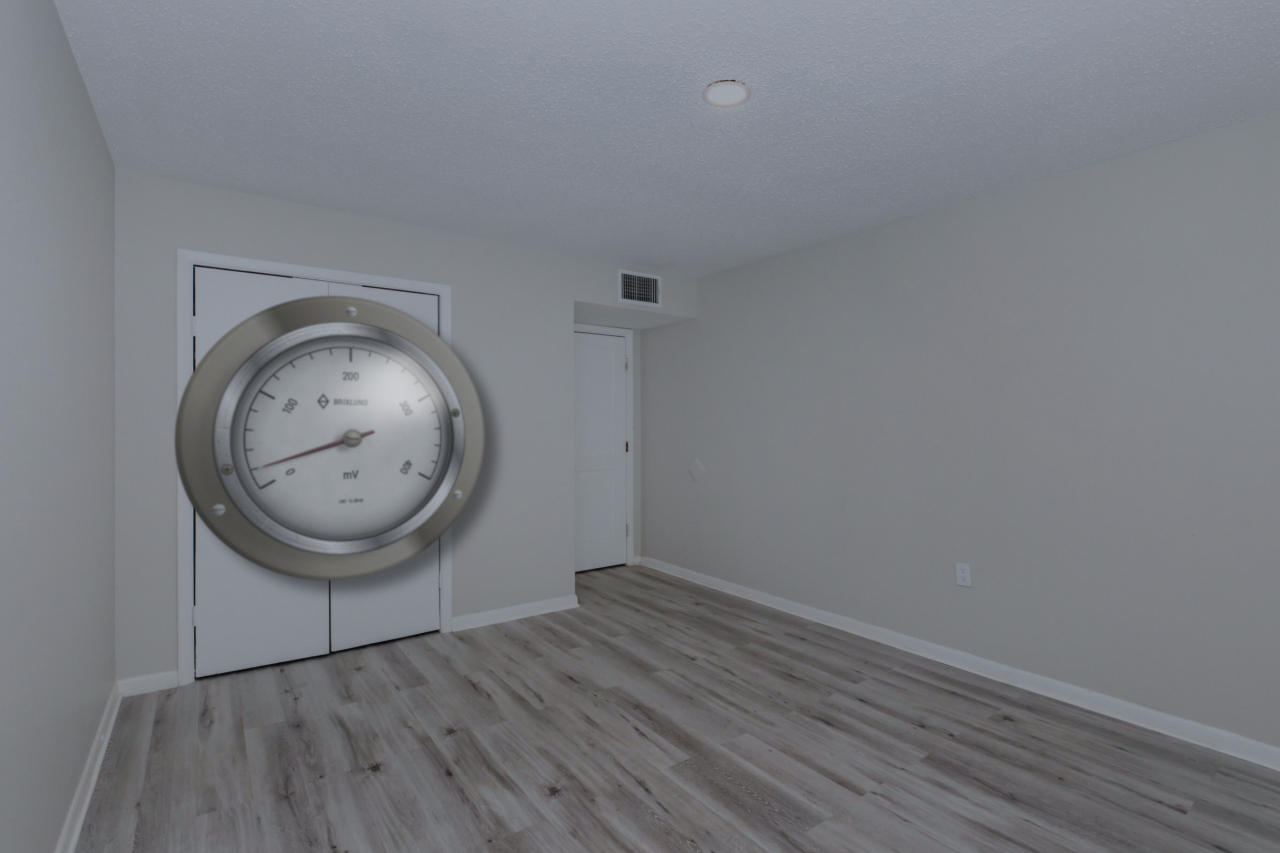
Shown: value=20 unit=mV
